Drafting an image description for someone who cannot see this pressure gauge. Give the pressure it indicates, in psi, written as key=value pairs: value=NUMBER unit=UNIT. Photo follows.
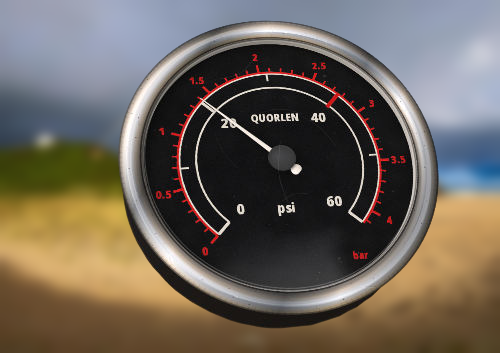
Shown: value=20 unit=psi
